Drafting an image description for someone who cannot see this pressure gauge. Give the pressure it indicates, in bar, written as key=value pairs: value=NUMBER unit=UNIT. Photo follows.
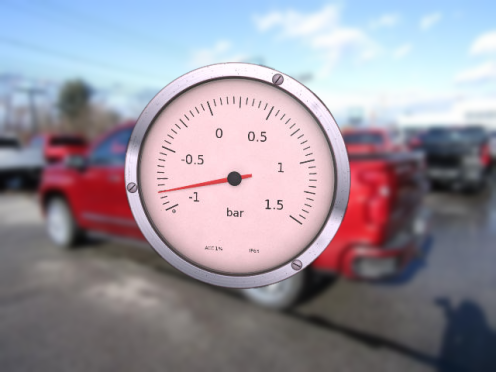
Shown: value=-0.85 unit=bar
